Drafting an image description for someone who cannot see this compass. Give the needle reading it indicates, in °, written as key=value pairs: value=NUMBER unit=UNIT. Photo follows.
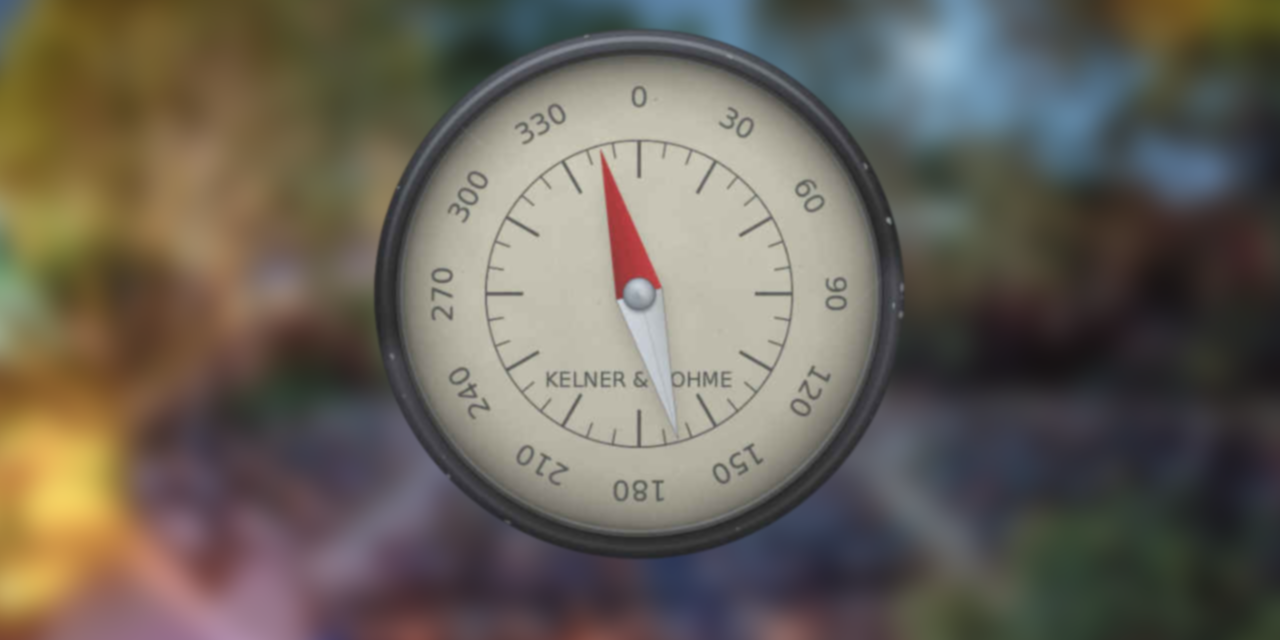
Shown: value=345 unit=°
